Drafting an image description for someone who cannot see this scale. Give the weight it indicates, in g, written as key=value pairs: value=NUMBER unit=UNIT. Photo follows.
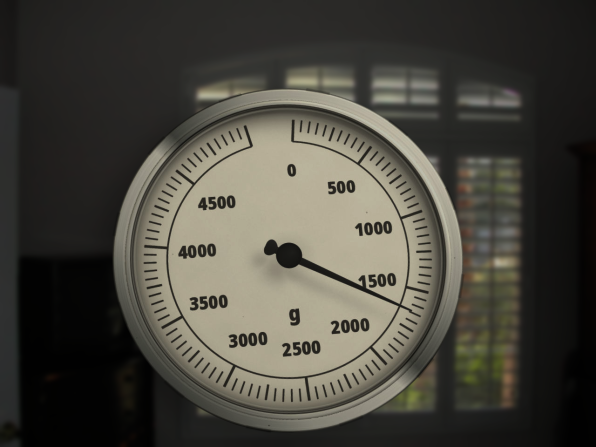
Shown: value=1650 unit=g
